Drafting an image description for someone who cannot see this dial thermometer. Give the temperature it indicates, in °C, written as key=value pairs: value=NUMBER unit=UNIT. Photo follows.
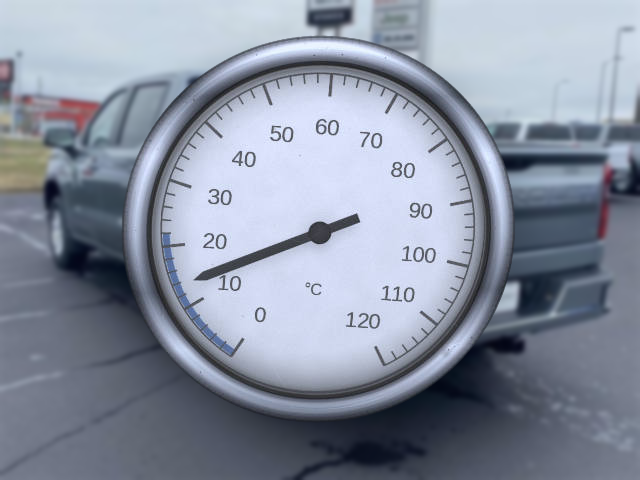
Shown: value=14 unit=°C
